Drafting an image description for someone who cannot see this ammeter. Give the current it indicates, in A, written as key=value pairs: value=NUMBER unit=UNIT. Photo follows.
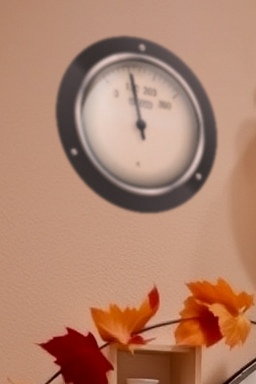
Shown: value=100 unit=A
